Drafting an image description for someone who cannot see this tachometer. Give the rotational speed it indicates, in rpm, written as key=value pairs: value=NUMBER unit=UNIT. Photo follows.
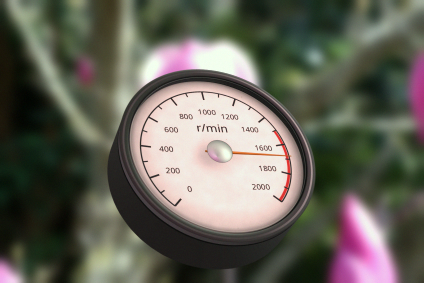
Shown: value=1700 unit=rpm
